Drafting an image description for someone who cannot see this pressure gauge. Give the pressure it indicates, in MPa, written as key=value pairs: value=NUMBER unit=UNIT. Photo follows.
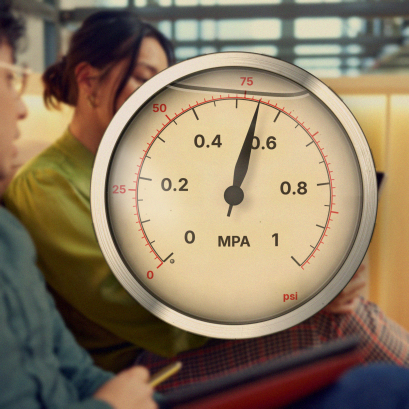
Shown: value=0.55 unit=MPa
